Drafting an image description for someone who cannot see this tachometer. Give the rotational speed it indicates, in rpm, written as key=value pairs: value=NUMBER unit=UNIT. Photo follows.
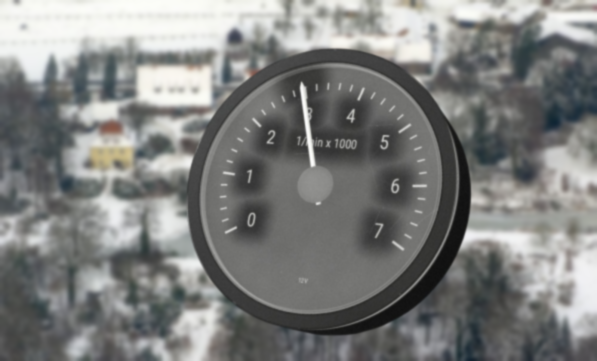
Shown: value=3000 unit=rpm
